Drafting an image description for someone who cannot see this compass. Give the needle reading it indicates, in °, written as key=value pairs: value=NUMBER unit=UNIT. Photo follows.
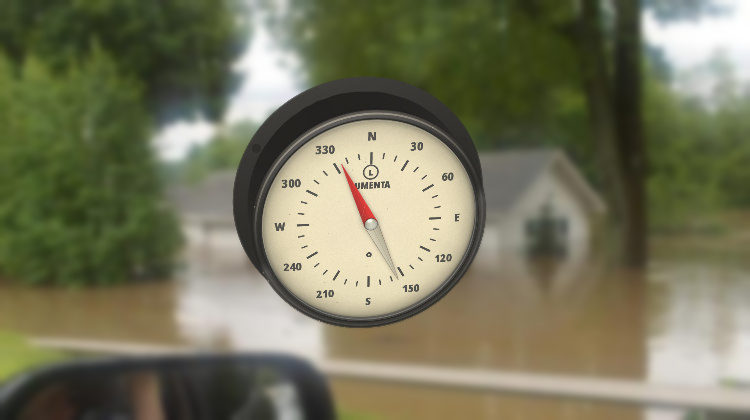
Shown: value=335 unit=°
